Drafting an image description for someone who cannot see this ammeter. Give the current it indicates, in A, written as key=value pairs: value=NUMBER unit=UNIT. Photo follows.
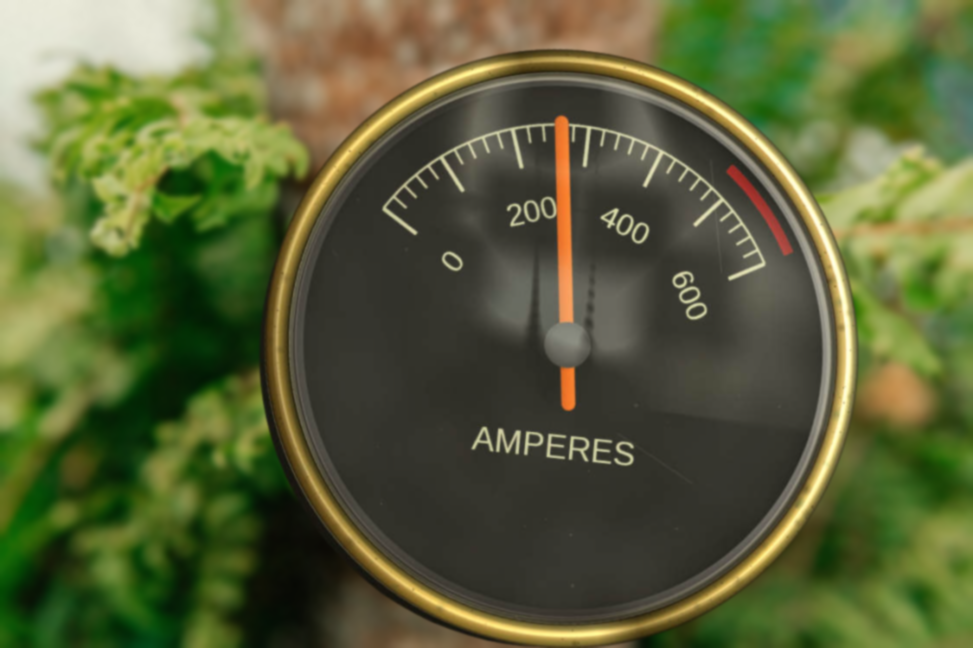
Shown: value=260 unit=A
